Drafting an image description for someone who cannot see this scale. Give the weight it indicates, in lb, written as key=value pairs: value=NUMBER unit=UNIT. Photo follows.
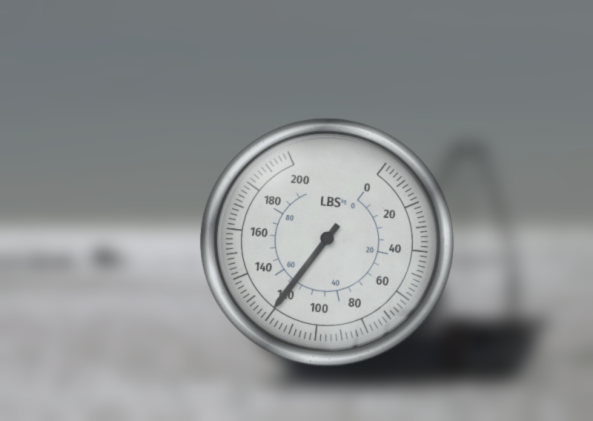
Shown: value=120 unit=lb
